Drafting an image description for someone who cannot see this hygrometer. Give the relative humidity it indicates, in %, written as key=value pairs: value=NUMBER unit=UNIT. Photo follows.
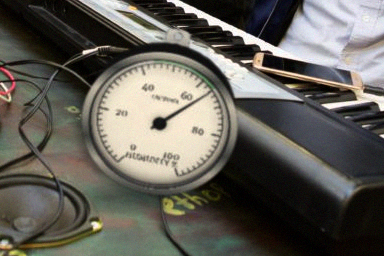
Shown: value=64 unit=%
